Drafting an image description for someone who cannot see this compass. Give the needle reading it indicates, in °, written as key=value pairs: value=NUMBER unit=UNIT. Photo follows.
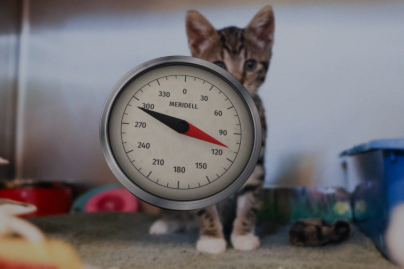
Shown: value=110 unit=°
